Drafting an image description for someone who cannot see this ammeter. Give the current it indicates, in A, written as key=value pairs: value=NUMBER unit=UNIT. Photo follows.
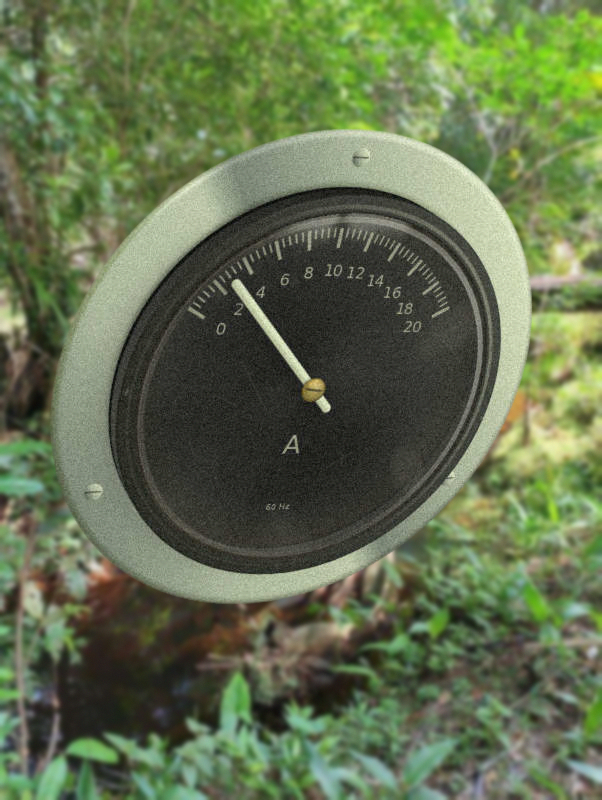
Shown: value=2.8 unit=A
